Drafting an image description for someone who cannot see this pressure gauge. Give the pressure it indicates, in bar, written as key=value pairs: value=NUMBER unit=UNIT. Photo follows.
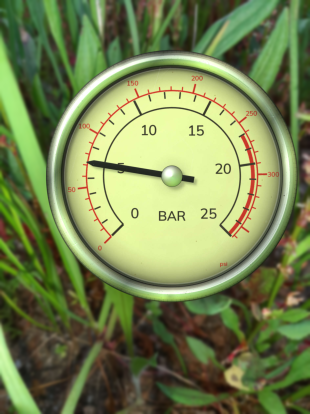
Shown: value=5 unit=bar
